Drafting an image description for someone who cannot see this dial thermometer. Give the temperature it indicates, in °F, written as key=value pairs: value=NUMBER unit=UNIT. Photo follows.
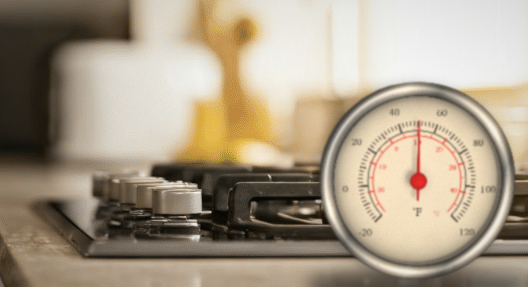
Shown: value=50 unit=°F
